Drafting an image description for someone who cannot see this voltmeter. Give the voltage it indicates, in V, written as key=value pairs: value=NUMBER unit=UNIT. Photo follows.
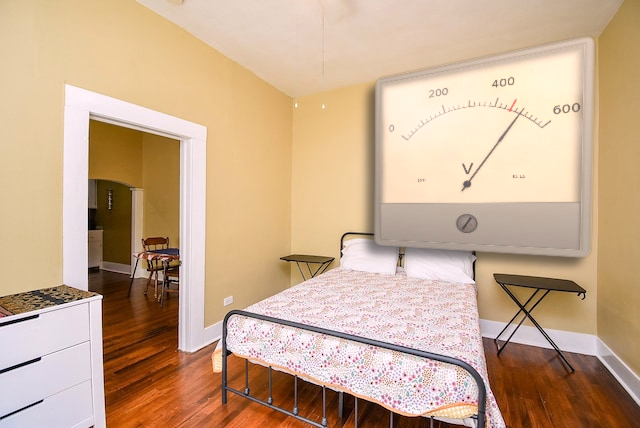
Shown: value=500 unit=V
